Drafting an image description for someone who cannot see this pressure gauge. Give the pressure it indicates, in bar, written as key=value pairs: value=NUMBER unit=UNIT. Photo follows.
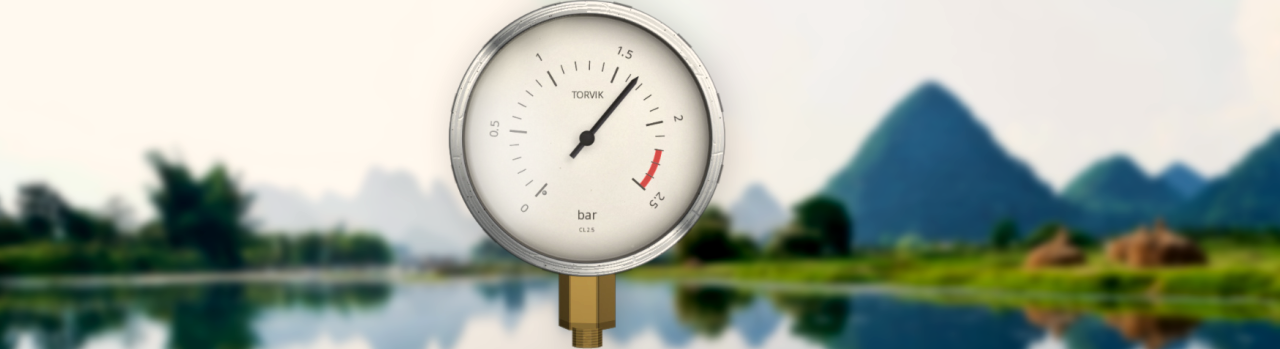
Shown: value=1.65 unit=bar
